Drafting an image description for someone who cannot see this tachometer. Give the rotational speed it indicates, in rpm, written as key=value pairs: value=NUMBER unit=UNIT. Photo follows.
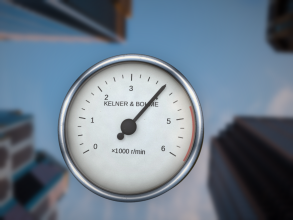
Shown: value=4000 unit=rpm
